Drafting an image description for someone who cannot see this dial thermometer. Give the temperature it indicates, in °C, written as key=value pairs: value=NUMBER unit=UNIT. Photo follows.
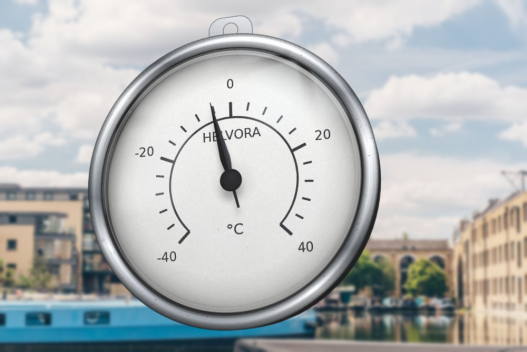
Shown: value=-4 unit=°C
